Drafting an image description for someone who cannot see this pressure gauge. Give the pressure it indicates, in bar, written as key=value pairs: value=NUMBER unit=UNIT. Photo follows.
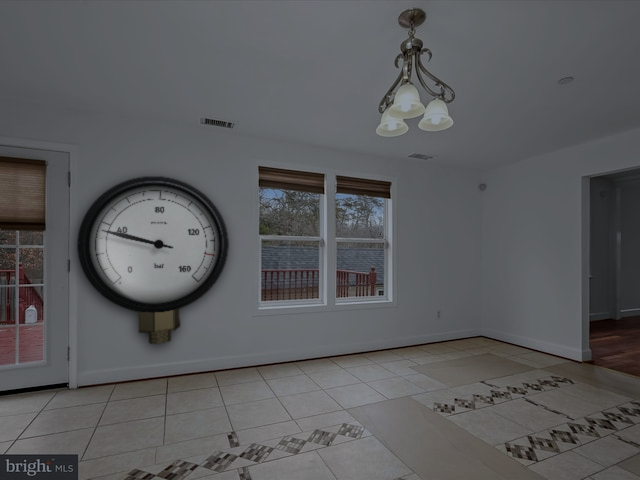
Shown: value=35 unit=bar
